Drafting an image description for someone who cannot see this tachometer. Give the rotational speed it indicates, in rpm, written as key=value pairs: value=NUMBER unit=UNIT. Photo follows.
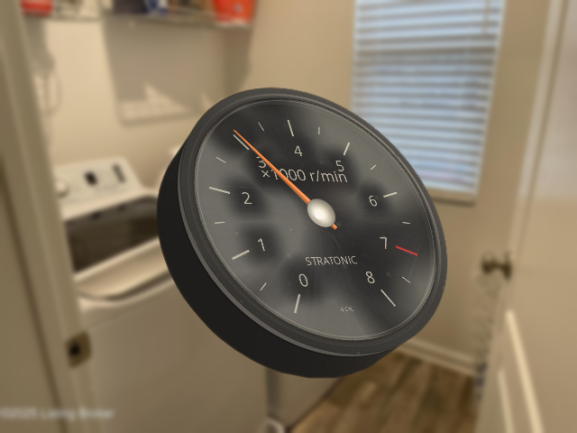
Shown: value=3000 unit=rpm
